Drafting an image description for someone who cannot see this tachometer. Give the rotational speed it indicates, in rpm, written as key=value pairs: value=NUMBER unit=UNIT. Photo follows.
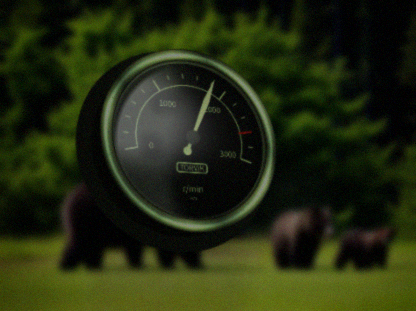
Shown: value=1800 unit=rpm
